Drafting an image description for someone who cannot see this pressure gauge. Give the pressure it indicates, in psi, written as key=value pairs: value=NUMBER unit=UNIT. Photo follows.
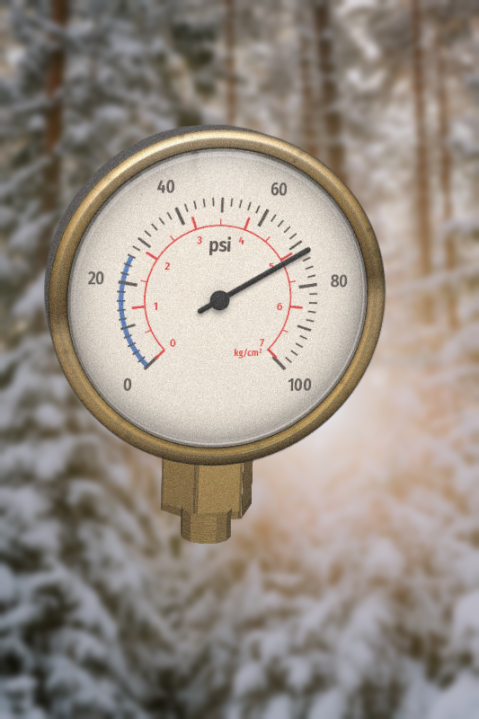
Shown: value=72 unit=psi
